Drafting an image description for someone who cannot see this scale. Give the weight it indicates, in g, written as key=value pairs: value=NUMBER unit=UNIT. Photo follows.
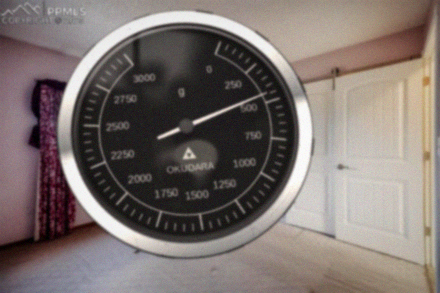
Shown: value=450 unit=g
